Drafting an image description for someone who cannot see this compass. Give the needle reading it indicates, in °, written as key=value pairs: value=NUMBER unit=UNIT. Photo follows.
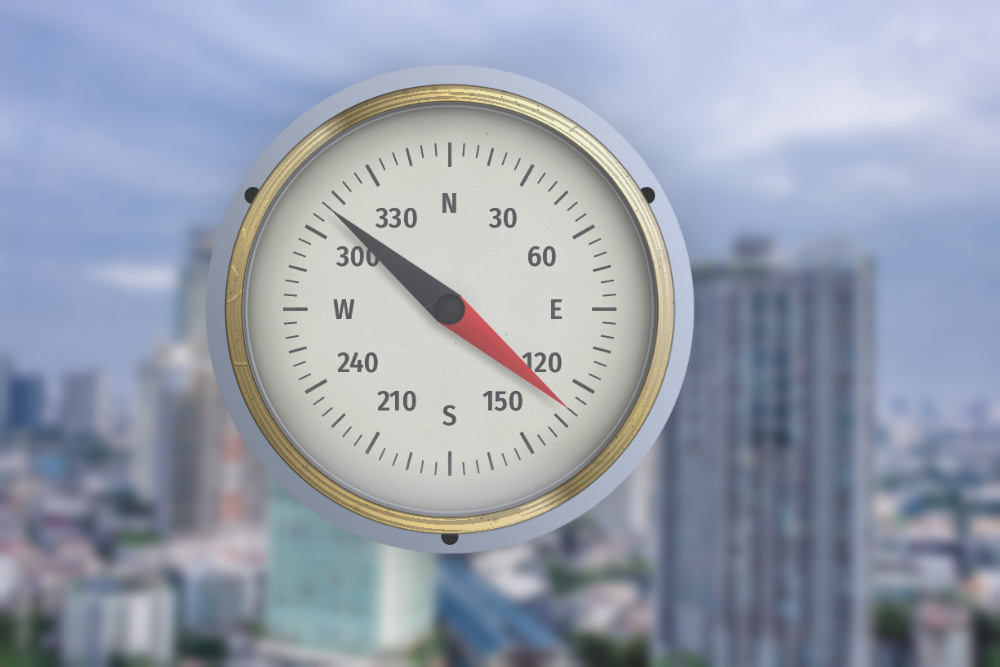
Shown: value=130 unit=°
